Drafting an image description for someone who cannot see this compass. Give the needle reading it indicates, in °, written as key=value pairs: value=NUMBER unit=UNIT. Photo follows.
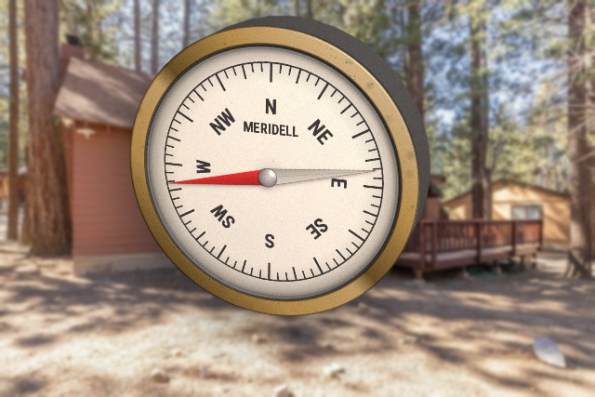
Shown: value=260 unit=°
